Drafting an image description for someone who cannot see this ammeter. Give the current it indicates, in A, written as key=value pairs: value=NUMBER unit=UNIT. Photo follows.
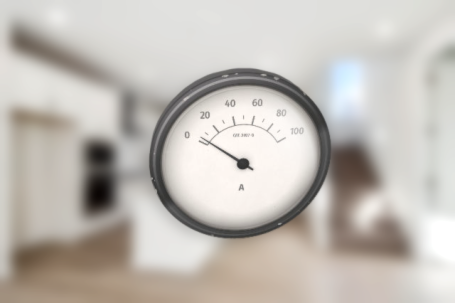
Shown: value=5 unit=A
